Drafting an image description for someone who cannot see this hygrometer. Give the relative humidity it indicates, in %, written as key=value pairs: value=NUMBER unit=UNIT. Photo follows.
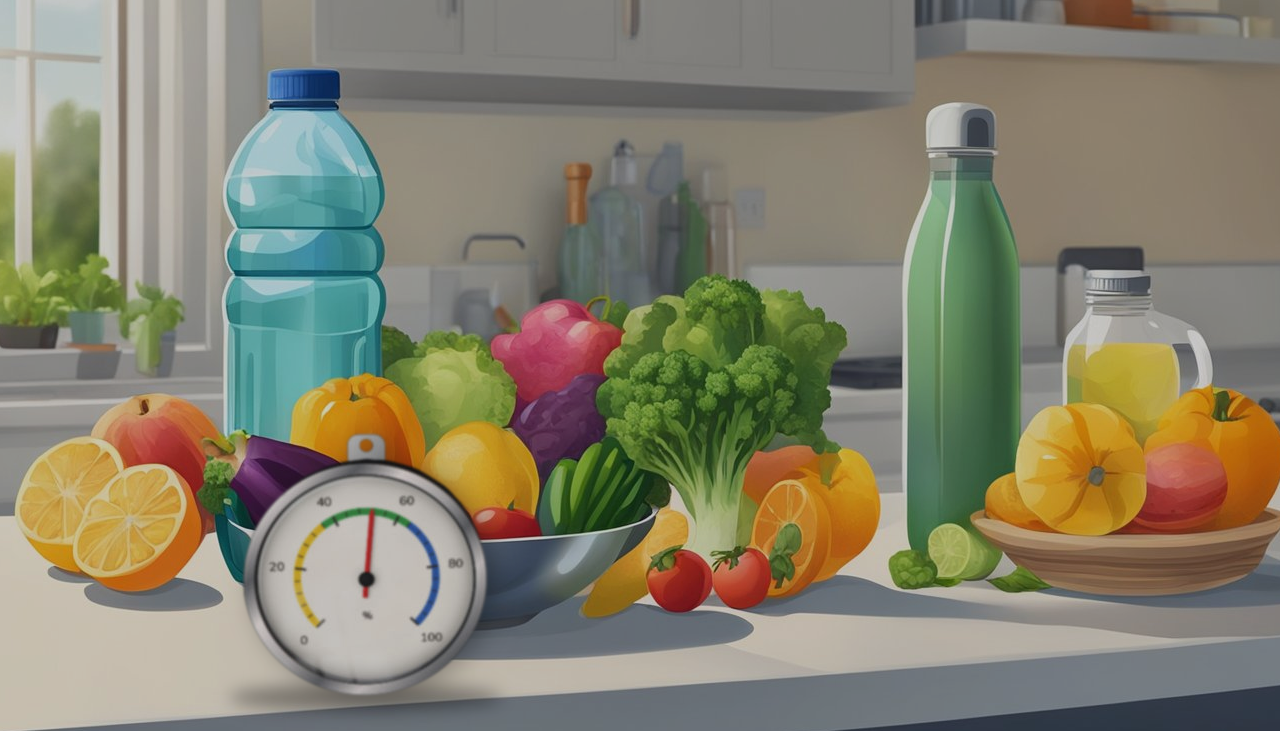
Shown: value=52 unit=%
